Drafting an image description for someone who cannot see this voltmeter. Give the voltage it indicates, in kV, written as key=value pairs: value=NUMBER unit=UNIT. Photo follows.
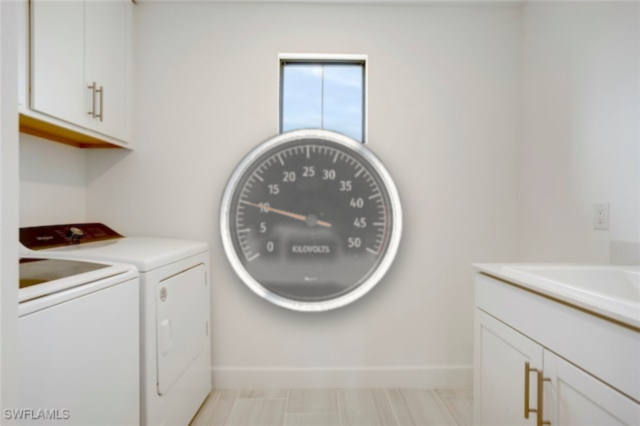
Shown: value=10 unit=kV
